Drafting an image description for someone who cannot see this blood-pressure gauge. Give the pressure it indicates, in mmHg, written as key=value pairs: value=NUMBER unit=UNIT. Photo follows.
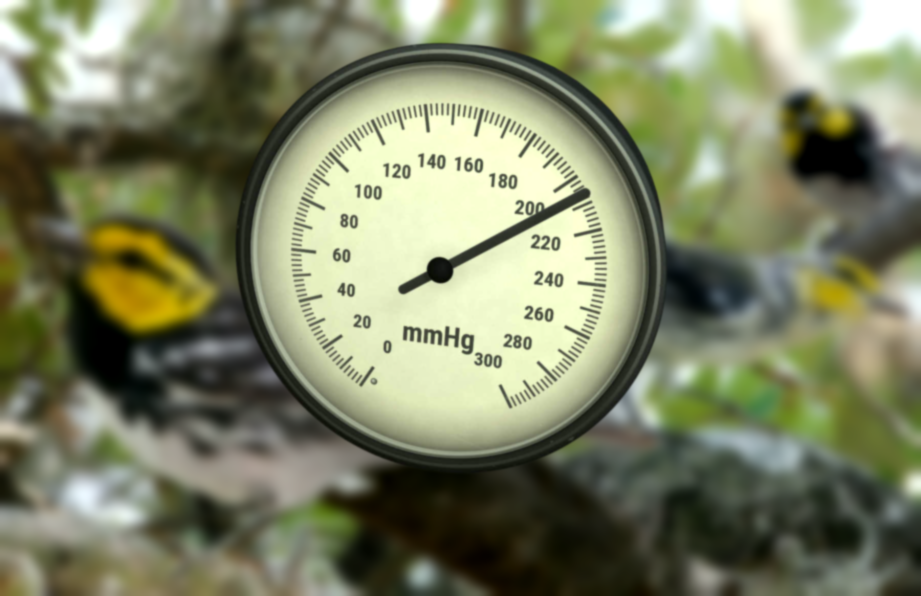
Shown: value=206 unit=mmHg
